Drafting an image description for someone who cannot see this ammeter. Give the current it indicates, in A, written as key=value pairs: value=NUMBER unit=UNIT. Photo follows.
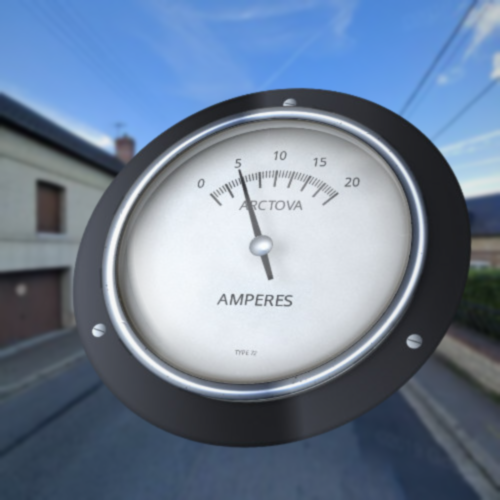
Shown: value=5 unit=A
